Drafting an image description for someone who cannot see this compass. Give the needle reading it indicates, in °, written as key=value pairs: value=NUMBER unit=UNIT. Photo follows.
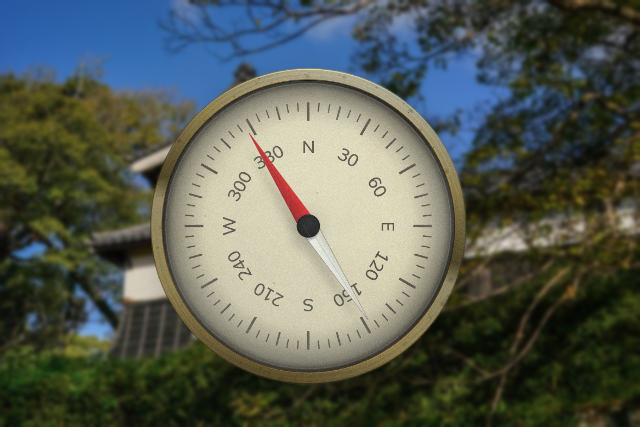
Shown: value=327.5 unit=°
